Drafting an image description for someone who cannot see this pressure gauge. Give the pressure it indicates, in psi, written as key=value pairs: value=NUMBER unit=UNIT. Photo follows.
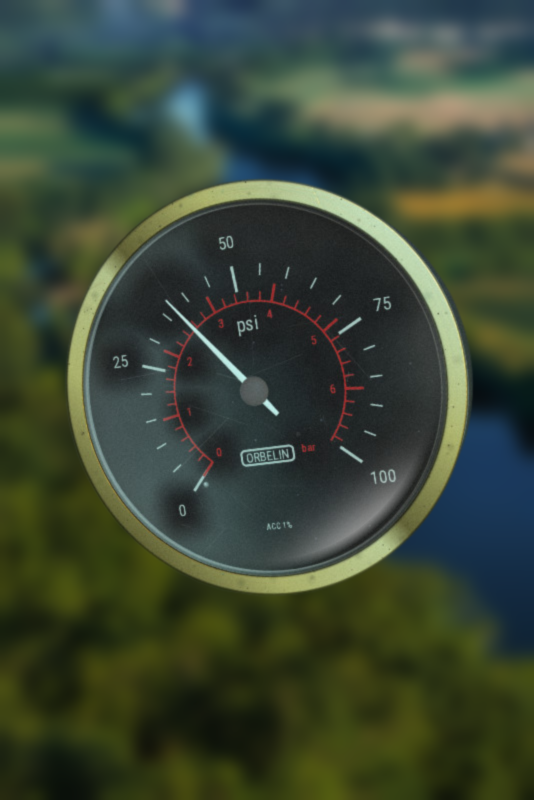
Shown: value=37.5 unit=psi
